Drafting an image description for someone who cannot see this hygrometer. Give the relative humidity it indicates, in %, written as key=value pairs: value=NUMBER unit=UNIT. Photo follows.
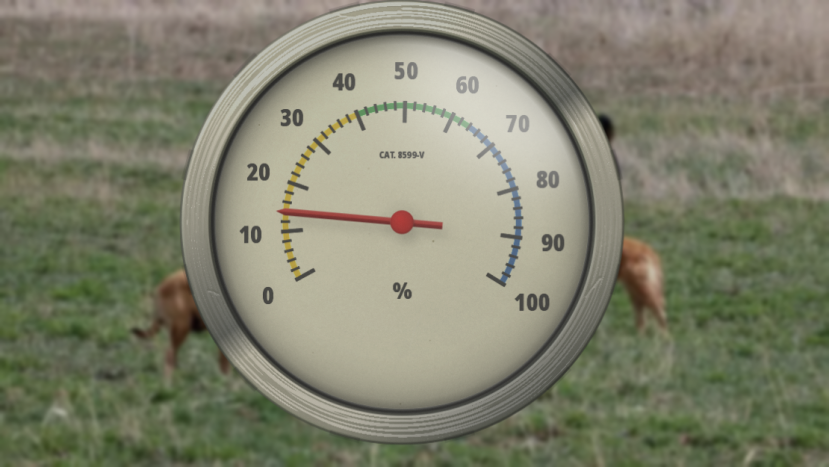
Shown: value=14 unit=%
